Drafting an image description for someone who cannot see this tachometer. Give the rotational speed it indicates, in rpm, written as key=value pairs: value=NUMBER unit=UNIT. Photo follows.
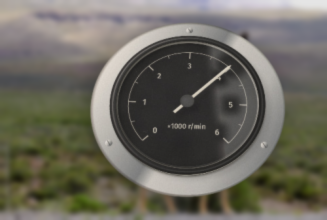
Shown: value=4000 unit=rpm
